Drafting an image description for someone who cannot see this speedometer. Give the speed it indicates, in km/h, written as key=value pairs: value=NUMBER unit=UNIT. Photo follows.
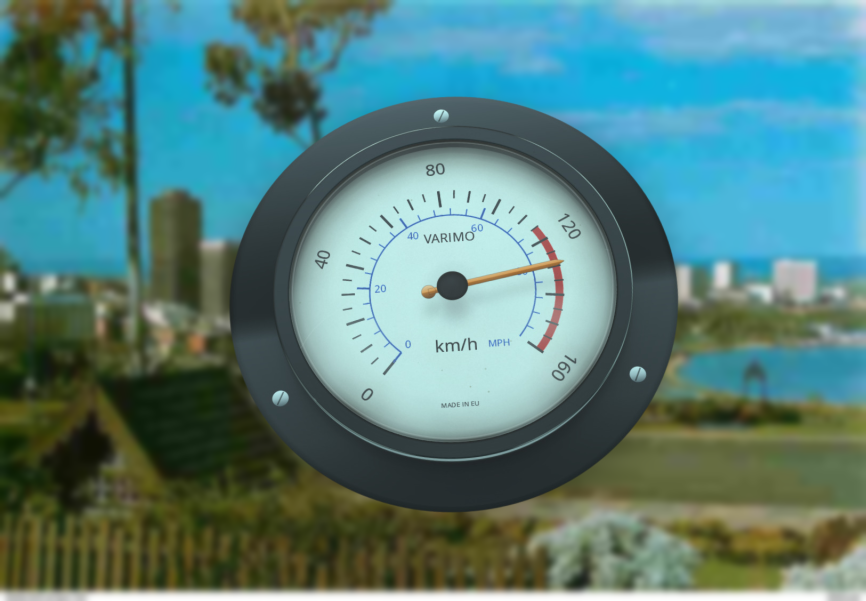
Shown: value=130 unit=km/h
